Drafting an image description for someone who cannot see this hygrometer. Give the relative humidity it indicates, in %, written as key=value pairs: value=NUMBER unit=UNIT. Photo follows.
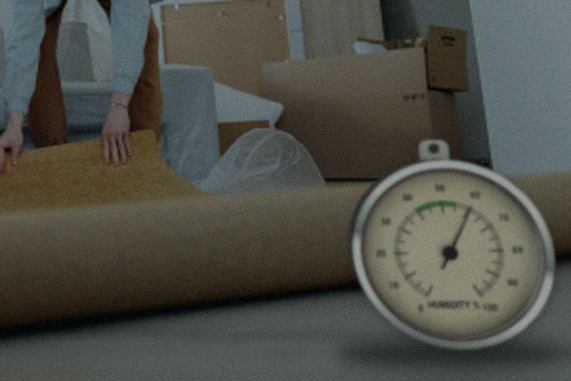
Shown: value=60 unit=%
